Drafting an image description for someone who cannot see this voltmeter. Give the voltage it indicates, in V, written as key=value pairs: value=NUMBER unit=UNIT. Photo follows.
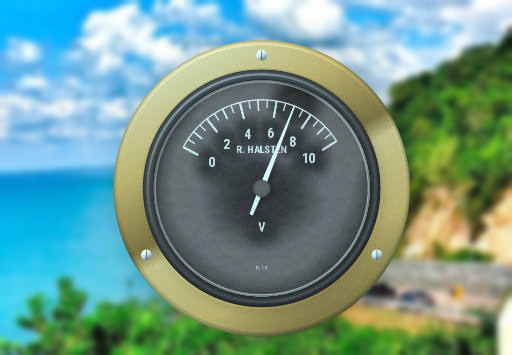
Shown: value=7 unit=V
